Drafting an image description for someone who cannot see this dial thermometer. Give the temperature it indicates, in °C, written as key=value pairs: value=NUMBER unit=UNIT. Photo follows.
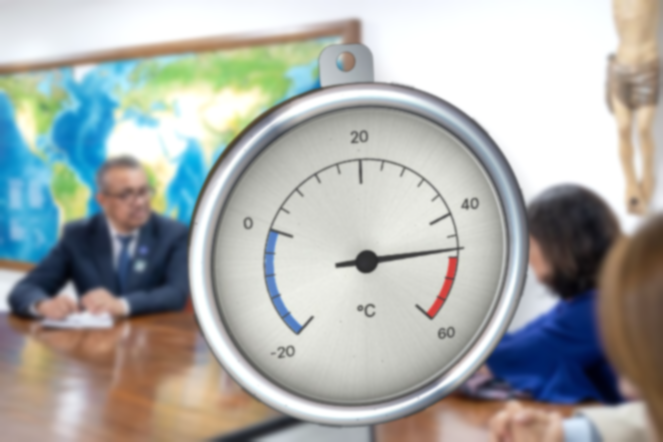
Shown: value=46 unit=°C
